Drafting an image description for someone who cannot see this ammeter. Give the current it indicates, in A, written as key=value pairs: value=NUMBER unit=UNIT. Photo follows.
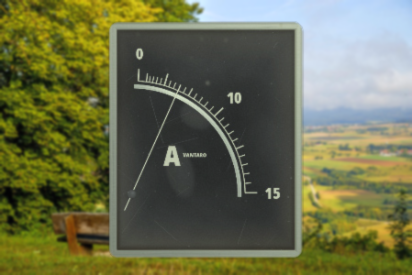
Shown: value=6.5 unit=A
